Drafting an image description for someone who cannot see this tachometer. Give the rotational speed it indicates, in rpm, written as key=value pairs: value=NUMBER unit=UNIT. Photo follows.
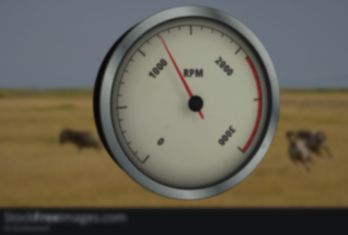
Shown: value=1200 unit=rpm
